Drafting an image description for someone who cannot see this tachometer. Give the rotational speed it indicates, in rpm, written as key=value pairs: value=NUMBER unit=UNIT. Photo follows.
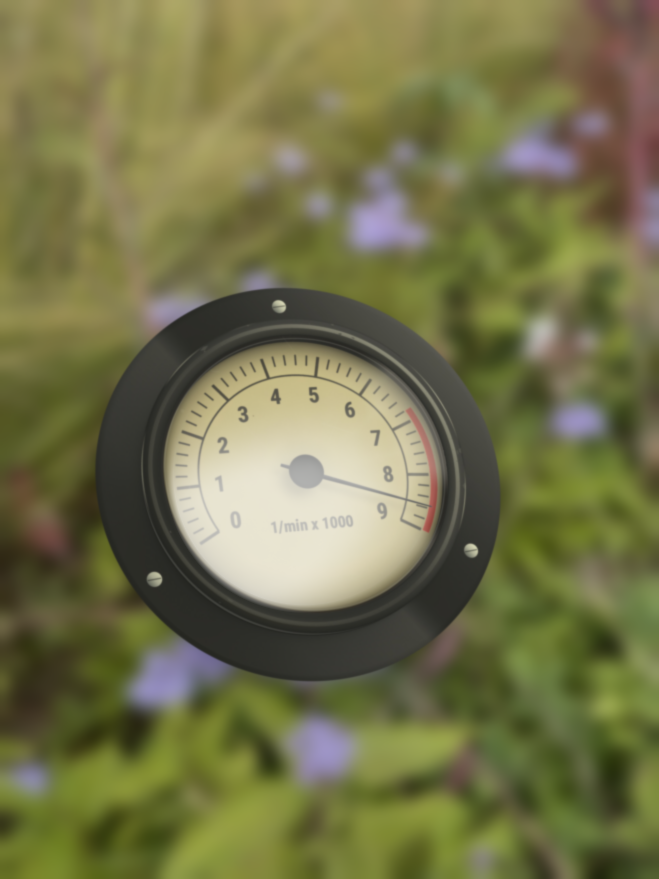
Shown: value=8600 unit=rpm
